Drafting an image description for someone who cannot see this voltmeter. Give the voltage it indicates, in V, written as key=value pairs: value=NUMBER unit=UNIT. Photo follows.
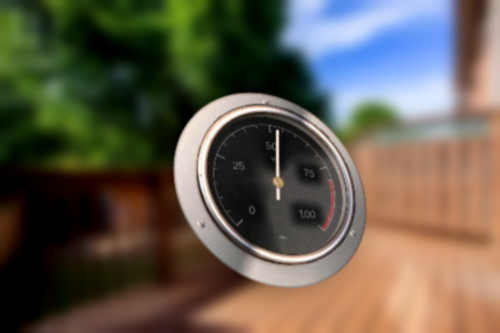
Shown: value=52.5 unit=V
